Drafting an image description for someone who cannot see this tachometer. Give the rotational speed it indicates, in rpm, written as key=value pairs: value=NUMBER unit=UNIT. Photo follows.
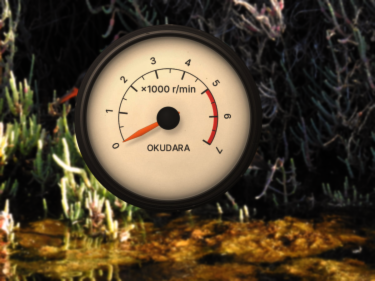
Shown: value=0 unit=rpm
